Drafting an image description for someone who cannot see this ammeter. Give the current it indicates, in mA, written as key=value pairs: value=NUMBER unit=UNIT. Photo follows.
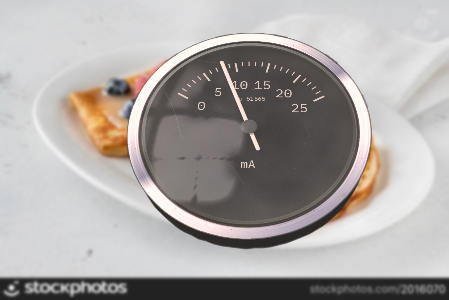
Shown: value=8 unit=mA
